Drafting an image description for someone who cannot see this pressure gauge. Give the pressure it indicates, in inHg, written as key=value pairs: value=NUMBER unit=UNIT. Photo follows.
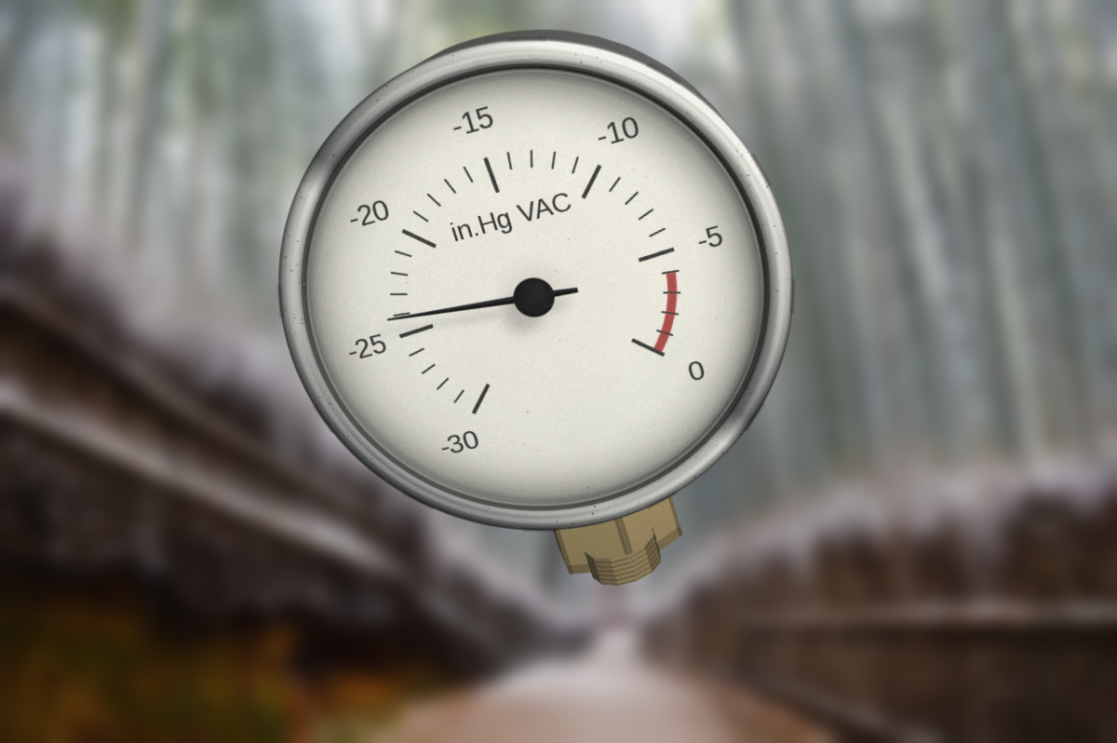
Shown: value=-24 unit=inHg
